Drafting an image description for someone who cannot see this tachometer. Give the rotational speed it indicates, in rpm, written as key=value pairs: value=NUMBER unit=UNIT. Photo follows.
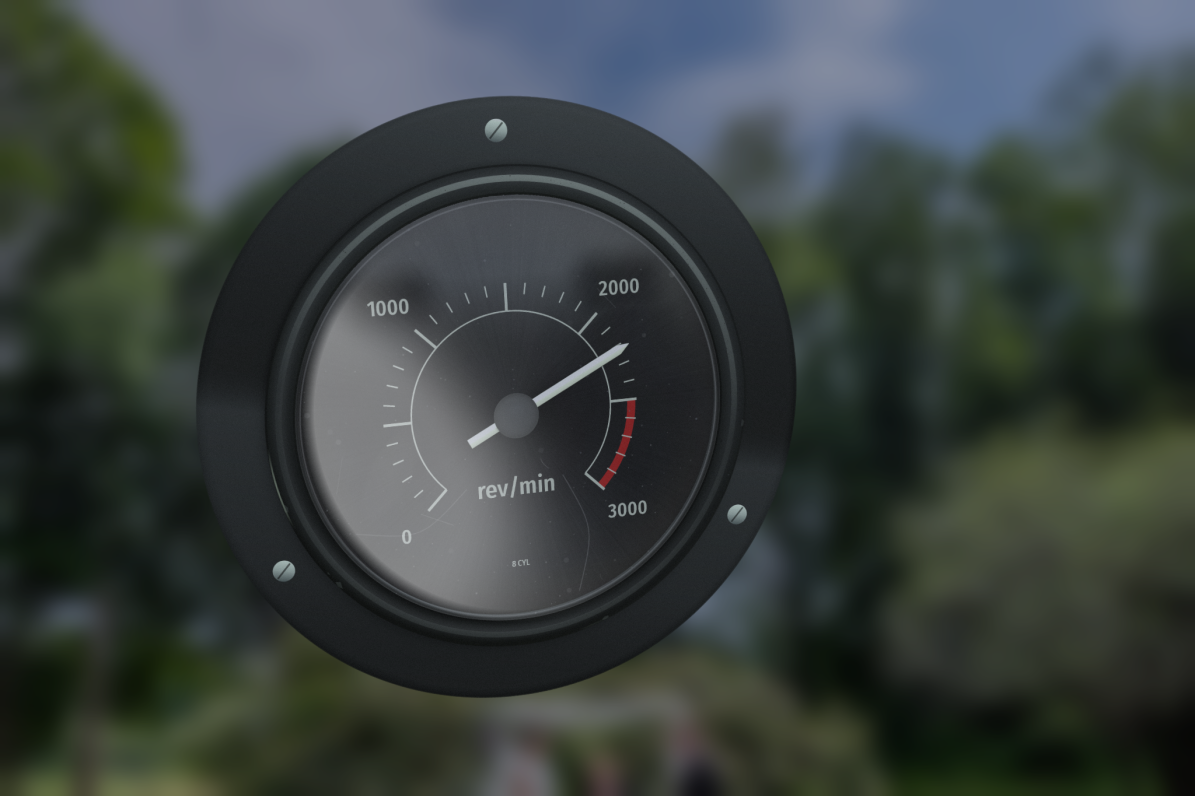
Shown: value=2200 unit=rpm
